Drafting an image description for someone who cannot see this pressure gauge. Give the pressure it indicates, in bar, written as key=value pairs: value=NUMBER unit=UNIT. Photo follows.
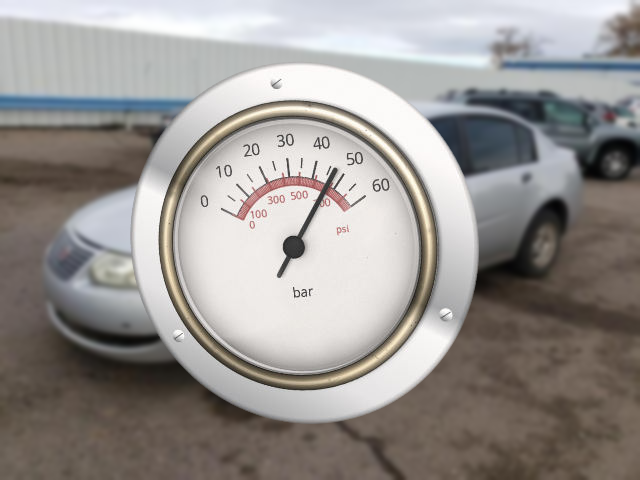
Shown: value=47.5 unit=bar
